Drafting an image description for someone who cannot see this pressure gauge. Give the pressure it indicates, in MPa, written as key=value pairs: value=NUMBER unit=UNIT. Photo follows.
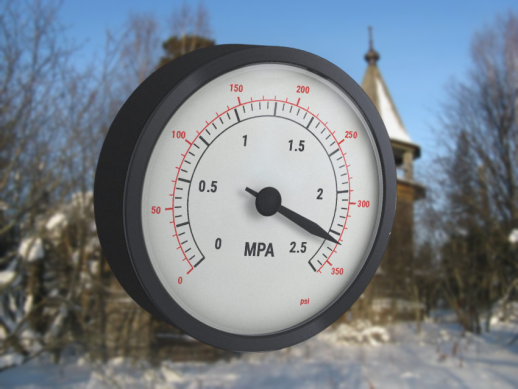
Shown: value=2.3 unit=MPa
